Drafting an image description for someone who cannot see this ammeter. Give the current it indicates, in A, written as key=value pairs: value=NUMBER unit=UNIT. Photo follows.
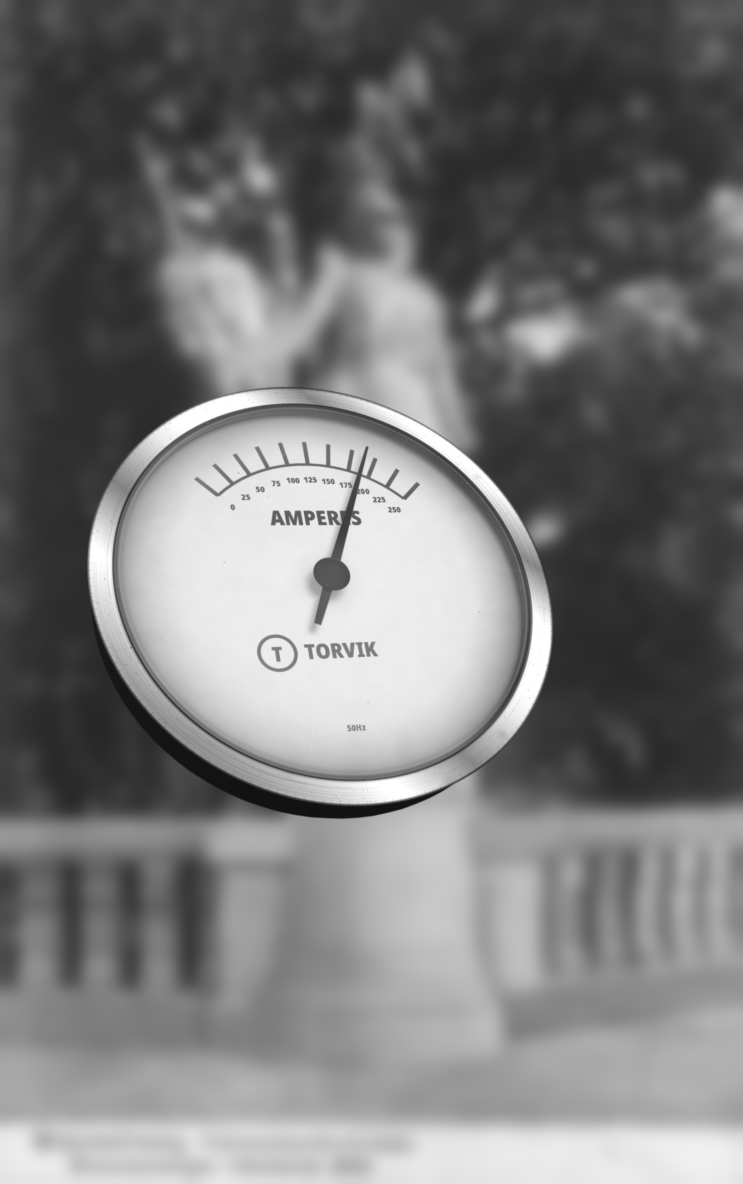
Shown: value=187.5 unit=A
